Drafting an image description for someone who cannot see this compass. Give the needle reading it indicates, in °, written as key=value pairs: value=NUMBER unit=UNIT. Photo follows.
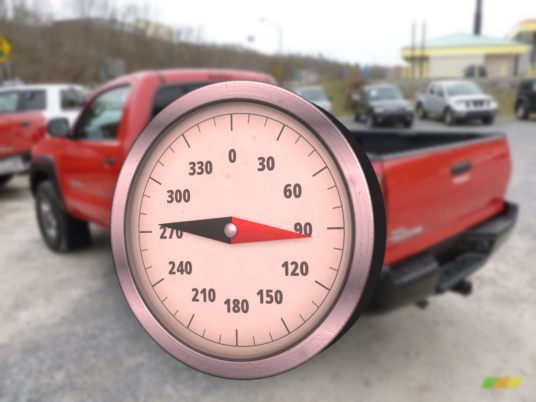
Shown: value=95 unit=°
